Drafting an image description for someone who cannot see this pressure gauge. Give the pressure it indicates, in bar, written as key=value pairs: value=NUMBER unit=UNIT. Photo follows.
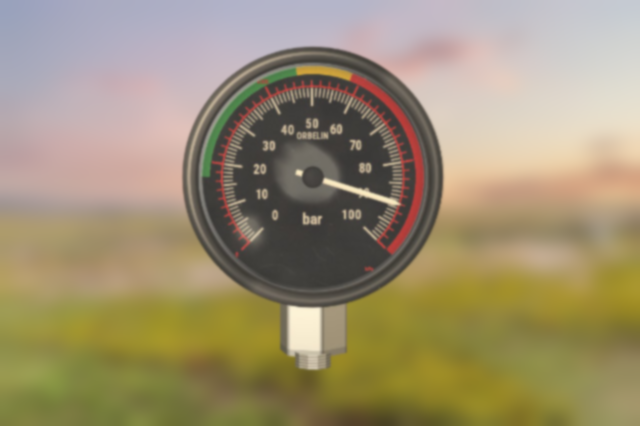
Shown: value=90 unit=bar
